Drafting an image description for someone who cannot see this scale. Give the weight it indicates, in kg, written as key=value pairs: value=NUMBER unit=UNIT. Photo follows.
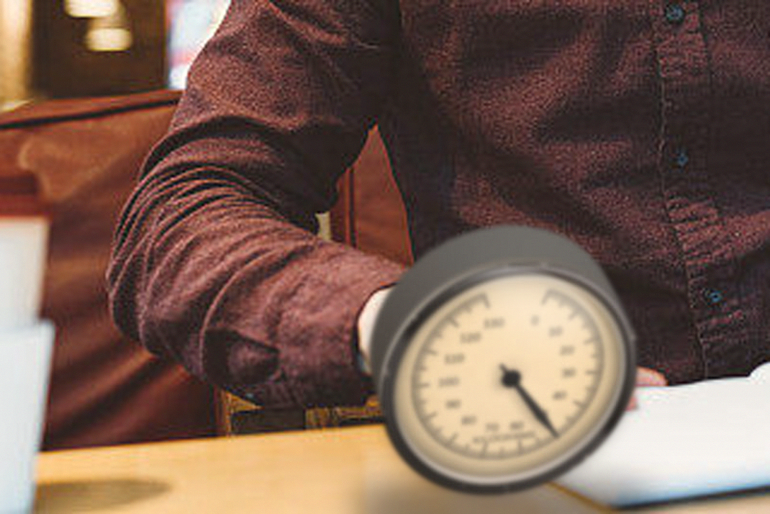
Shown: value=50 unit=kg
